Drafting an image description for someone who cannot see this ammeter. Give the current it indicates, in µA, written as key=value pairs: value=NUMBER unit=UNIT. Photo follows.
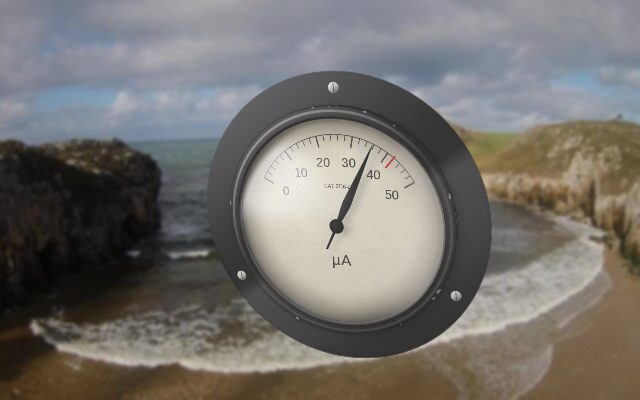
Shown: value=36 unit=µA
